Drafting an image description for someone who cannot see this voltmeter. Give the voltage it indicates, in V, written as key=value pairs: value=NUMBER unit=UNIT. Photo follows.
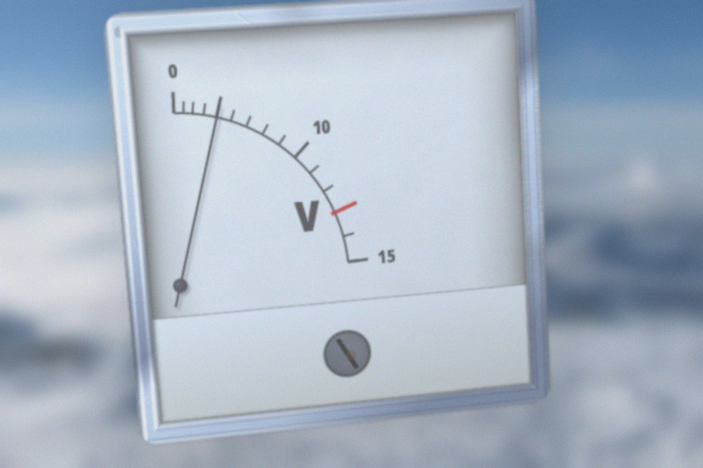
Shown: value=5 unit=V
